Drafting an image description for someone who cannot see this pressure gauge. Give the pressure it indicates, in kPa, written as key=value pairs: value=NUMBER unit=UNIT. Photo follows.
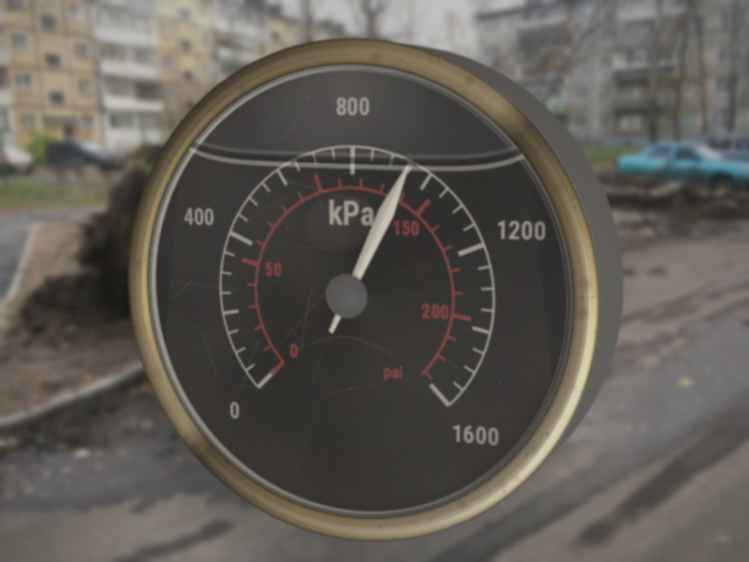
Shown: value=950 unit=kPa
